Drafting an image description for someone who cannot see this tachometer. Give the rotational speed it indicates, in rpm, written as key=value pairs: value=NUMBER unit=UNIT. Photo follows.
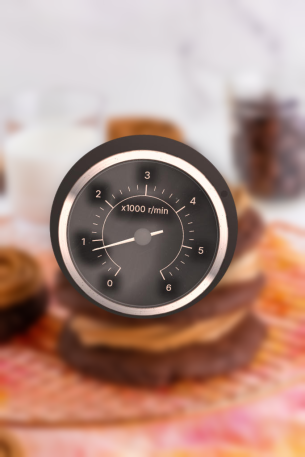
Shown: value=800 unit=rpm
